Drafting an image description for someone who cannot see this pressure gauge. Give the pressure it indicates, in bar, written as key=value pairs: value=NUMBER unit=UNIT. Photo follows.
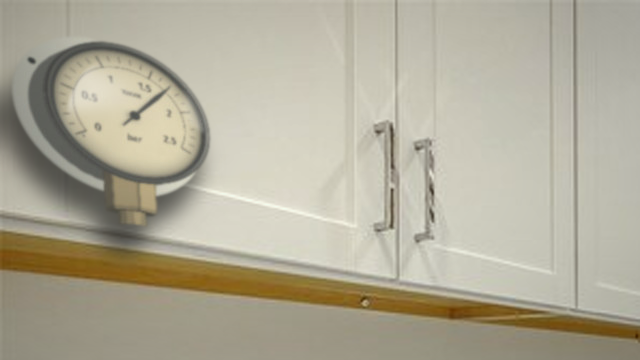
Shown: value=1.7 unit=bar
